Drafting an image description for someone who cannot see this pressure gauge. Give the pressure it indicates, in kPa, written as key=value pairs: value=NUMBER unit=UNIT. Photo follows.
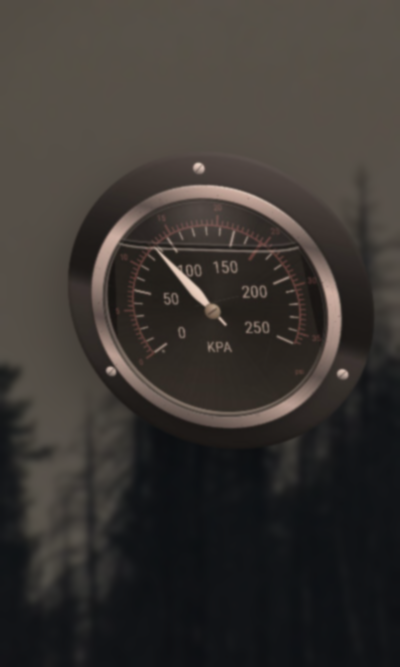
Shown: value=90 unit=kPa
